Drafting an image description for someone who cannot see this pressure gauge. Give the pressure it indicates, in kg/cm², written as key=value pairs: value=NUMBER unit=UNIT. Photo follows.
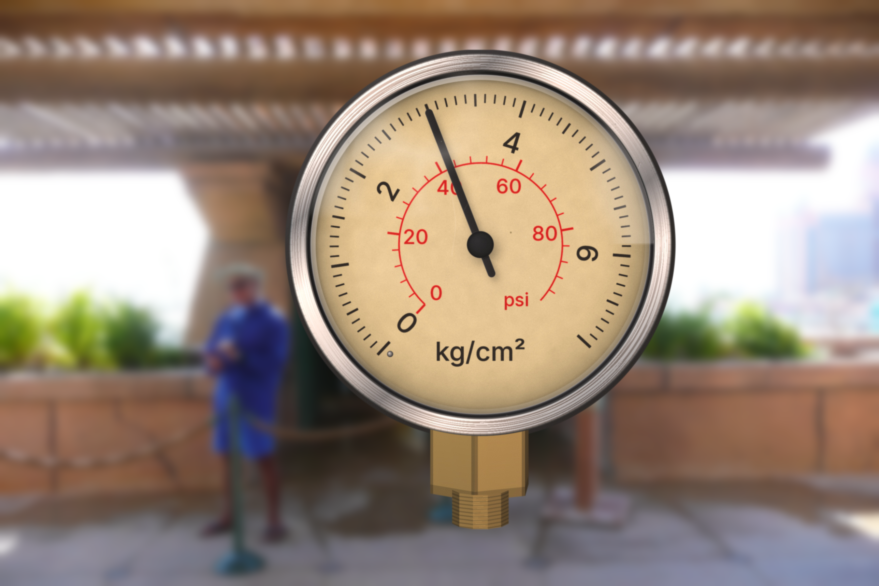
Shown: value=3 unit=kg/cm²
